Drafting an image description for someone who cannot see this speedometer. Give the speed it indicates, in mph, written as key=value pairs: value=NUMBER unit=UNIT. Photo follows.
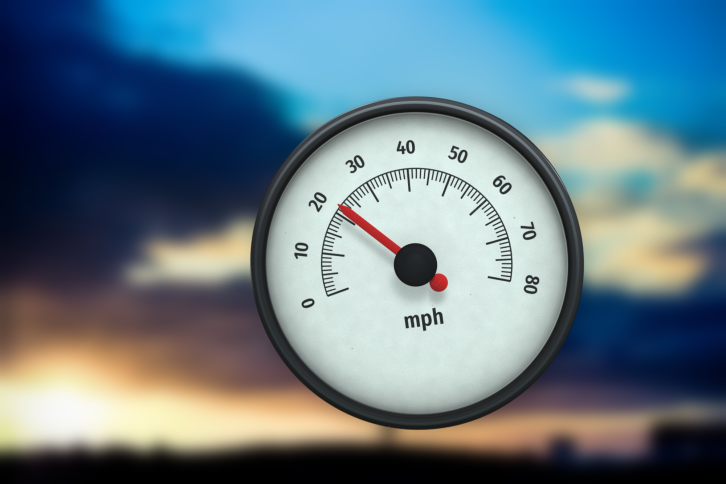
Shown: value=22 unit=mph
